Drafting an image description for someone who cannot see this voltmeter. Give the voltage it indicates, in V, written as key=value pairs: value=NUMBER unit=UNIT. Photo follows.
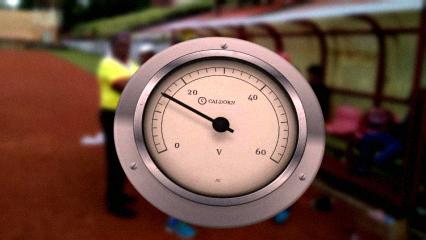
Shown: value=14 unit=V
